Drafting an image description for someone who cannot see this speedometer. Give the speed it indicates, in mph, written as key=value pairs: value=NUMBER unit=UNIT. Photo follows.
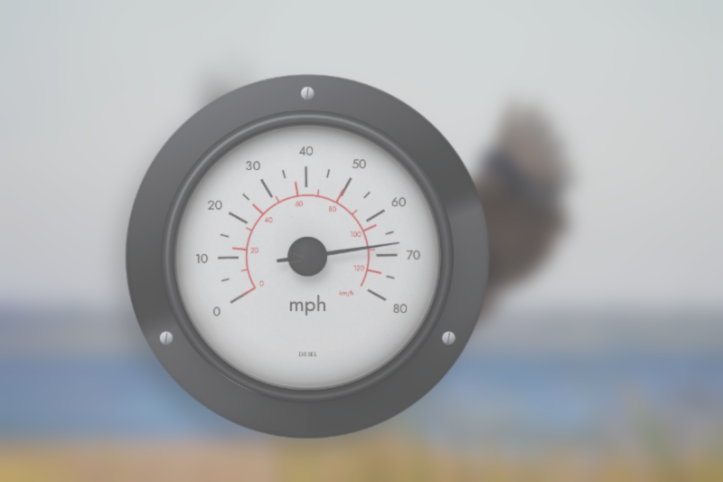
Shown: value=67.5 unit=mph
